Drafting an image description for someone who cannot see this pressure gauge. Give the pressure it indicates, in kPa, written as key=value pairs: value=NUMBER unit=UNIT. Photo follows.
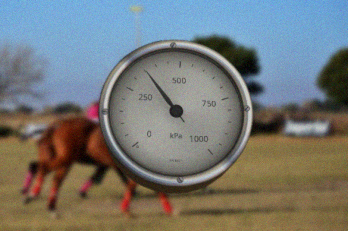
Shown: value=350 unit=kPa
